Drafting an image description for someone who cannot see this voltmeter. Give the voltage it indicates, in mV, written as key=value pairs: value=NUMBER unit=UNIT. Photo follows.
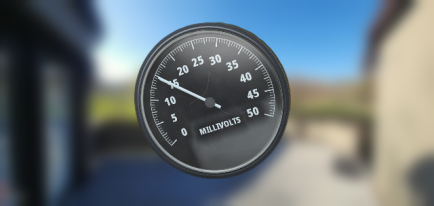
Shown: value=15 unit=mV
